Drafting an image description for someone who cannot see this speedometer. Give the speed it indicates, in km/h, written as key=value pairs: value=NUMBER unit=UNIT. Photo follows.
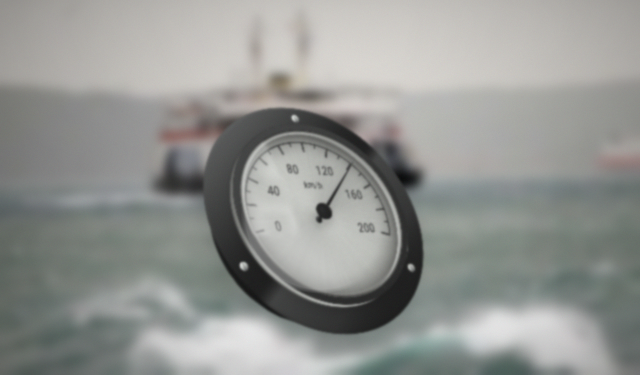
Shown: value=140 unit=km/h
